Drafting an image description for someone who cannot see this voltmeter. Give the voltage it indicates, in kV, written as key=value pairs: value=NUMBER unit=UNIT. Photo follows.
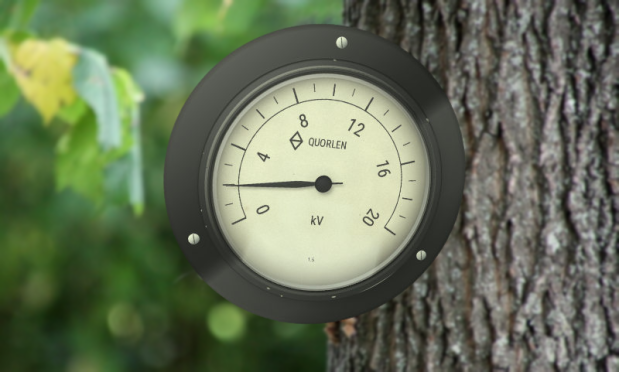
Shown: value=2 unit=kV
